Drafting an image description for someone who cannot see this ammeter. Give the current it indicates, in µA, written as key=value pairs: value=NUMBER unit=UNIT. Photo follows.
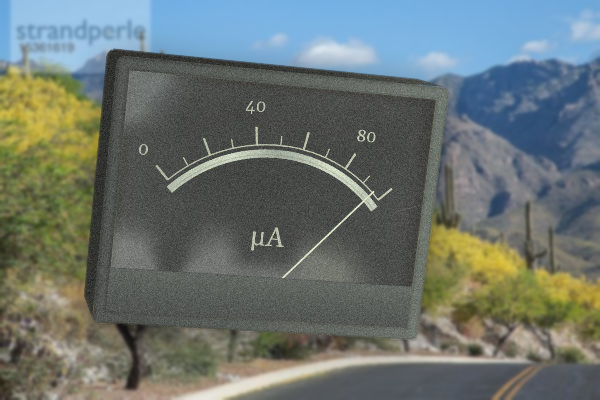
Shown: value=95 unit=µA
